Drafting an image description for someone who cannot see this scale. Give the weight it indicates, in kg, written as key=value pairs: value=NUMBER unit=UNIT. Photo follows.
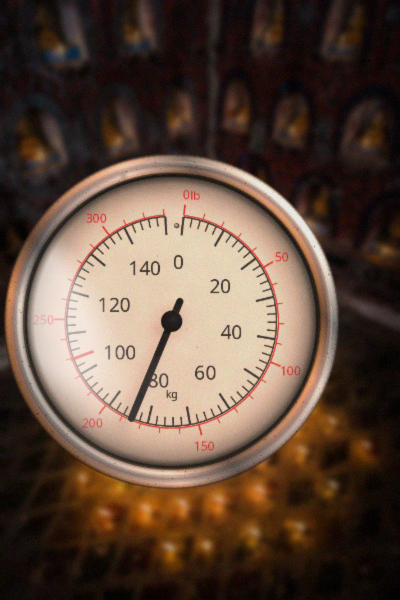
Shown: value=84 unit=kg
